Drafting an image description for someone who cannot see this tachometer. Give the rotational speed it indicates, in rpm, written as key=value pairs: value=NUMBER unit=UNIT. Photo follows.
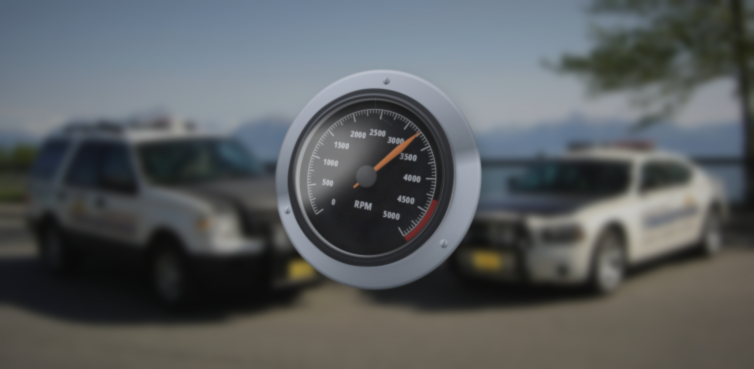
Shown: value=3250 unit=rpm
